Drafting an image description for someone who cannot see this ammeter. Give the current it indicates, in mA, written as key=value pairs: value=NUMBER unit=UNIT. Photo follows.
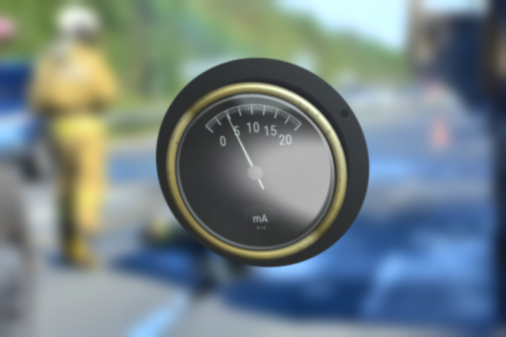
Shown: value=5 unit=mA
